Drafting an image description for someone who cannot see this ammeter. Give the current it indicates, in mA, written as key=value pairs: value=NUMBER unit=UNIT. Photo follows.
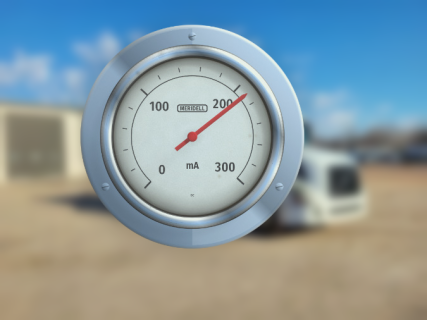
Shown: value=210 unit=mA
